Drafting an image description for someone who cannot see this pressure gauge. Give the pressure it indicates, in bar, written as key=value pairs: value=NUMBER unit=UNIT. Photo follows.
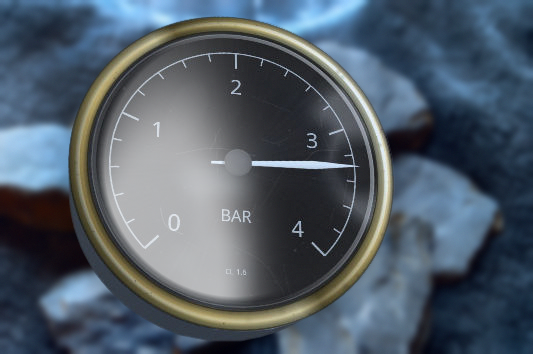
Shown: value=3.3 unit=bar
